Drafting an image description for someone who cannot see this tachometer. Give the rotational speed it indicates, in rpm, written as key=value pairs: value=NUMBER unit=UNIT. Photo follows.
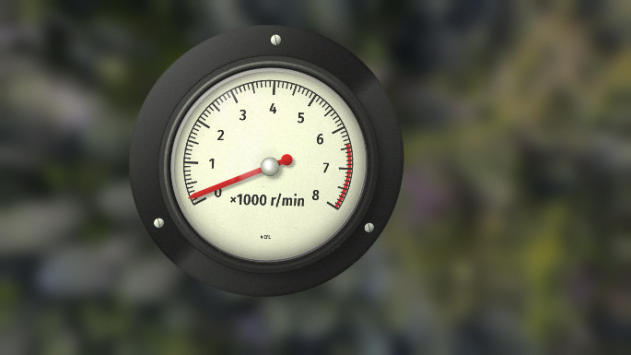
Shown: value=200 unit=rpm
